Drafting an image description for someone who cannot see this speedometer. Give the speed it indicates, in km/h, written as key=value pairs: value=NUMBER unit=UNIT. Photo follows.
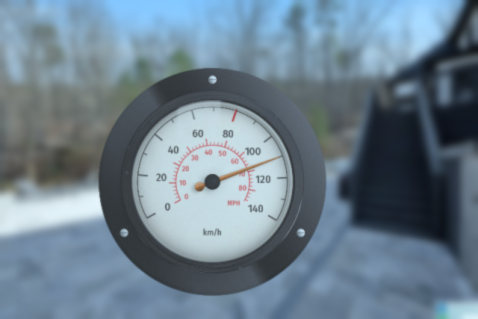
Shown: value=110 unit=km/h
